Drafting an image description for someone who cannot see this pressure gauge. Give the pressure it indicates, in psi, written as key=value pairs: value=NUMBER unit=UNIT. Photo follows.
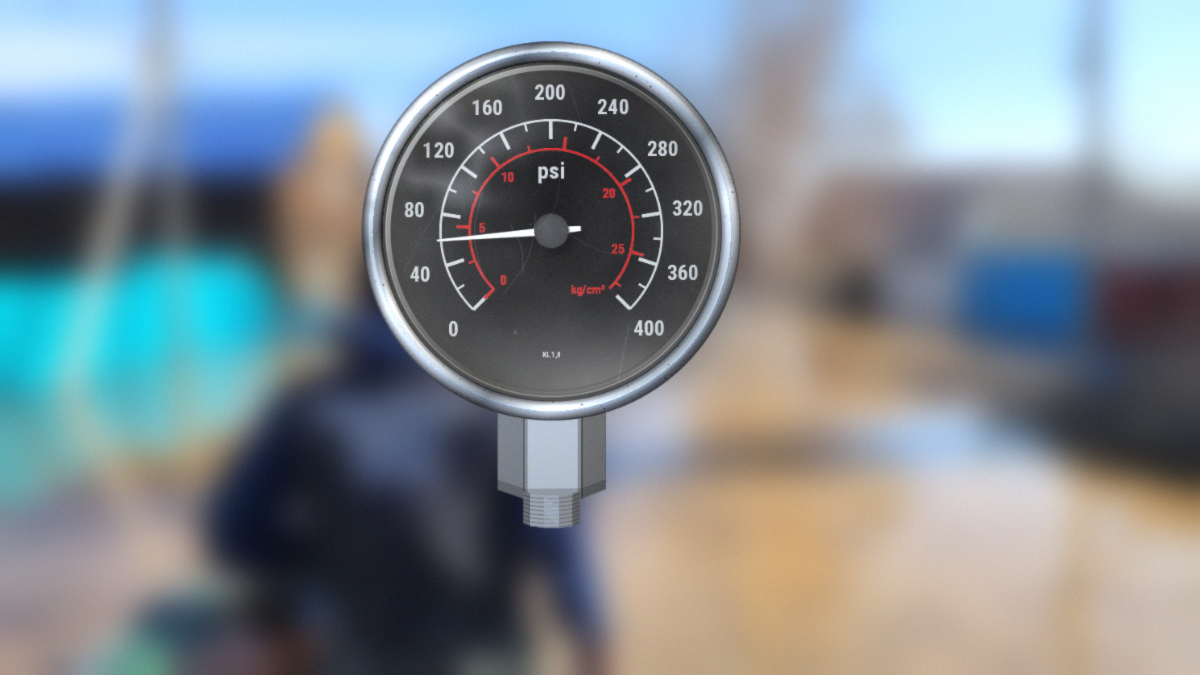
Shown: value=60 unit=psi
